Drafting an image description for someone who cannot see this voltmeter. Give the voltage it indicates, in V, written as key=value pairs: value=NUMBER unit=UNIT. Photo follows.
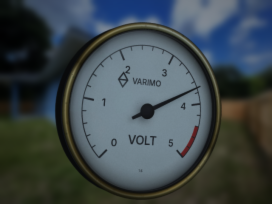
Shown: value=3.7 unit=V
